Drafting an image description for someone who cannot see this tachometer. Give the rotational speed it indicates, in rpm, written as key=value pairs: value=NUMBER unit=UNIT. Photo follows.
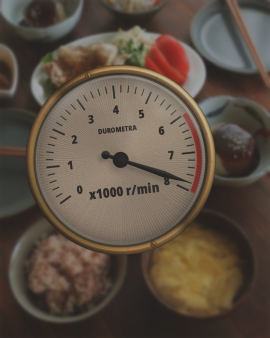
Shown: value=7800 unit=rpm
